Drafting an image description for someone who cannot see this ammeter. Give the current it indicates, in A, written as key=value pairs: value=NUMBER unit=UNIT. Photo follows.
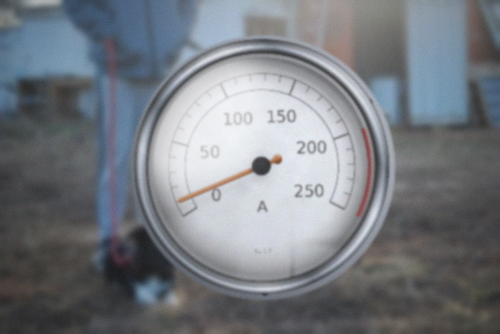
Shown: value=10 unit=A
